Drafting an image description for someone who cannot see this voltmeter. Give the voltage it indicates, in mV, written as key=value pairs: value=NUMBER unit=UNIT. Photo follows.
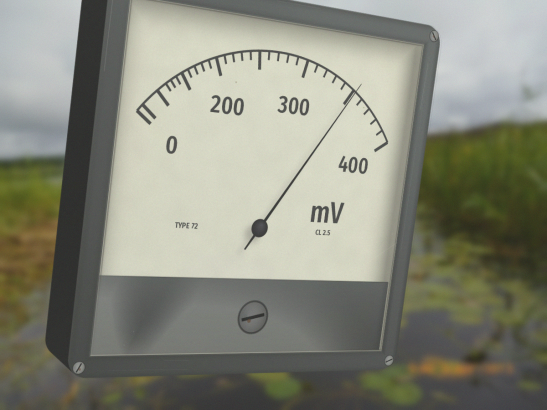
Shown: value=350 unit=mV
